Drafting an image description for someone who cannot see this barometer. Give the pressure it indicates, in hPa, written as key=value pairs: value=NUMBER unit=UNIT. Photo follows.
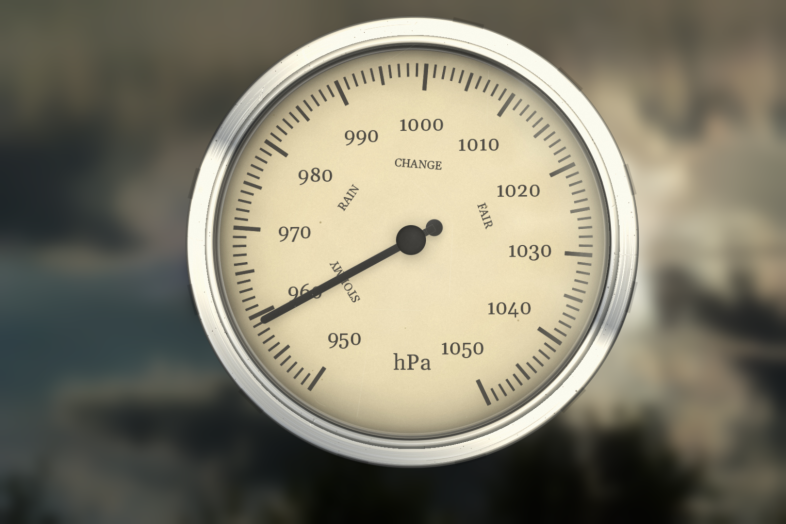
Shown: value=959 unit=hPa
